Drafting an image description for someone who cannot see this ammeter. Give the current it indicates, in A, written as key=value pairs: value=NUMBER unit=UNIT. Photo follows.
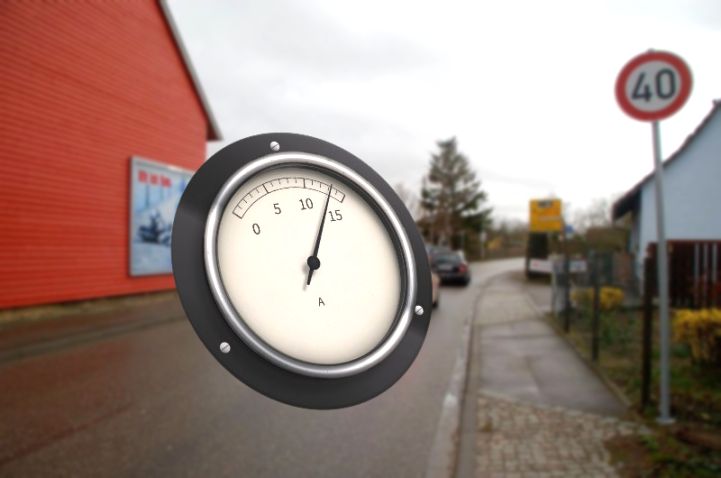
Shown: value=13 unit=A
